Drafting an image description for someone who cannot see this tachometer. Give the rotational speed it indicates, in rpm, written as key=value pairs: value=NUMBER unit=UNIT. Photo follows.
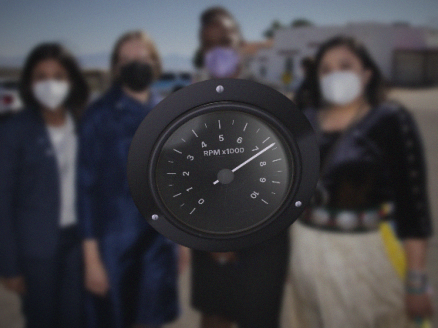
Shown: value=7250 unit=rpm
